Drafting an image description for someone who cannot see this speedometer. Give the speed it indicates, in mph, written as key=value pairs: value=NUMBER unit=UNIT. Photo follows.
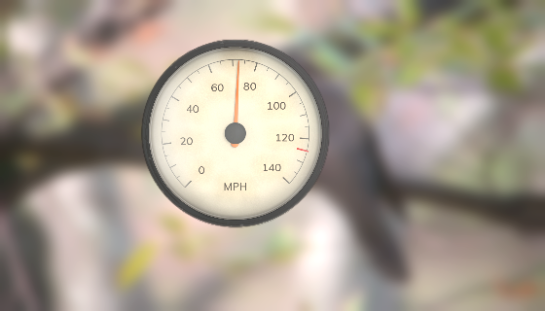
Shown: value=72.5 unit=mph
